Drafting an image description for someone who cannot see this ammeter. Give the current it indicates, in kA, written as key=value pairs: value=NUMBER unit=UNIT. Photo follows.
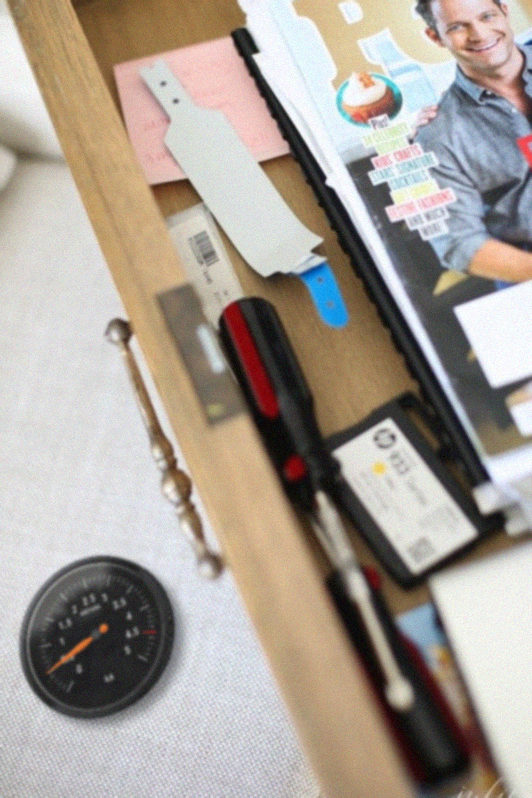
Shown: value=0.5 unit=kA
